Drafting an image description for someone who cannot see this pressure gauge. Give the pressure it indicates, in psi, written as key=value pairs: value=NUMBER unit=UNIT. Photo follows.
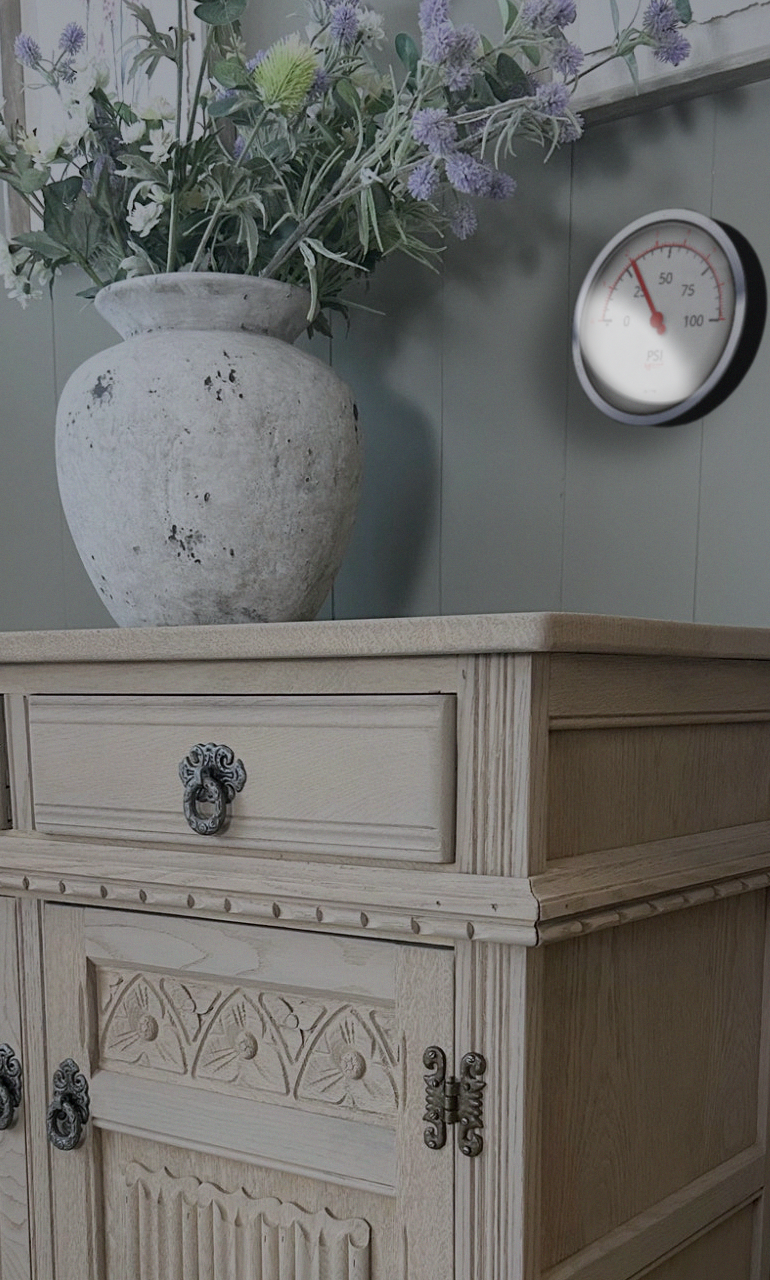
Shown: value=30 unit=psi
